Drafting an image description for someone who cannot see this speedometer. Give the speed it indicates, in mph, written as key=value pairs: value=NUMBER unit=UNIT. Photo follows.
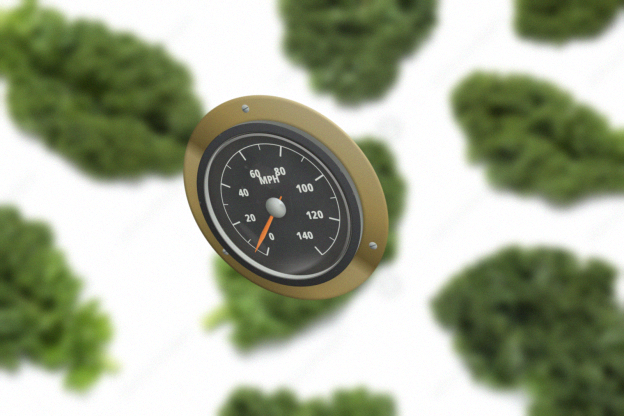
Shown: value=5 unit=mph
